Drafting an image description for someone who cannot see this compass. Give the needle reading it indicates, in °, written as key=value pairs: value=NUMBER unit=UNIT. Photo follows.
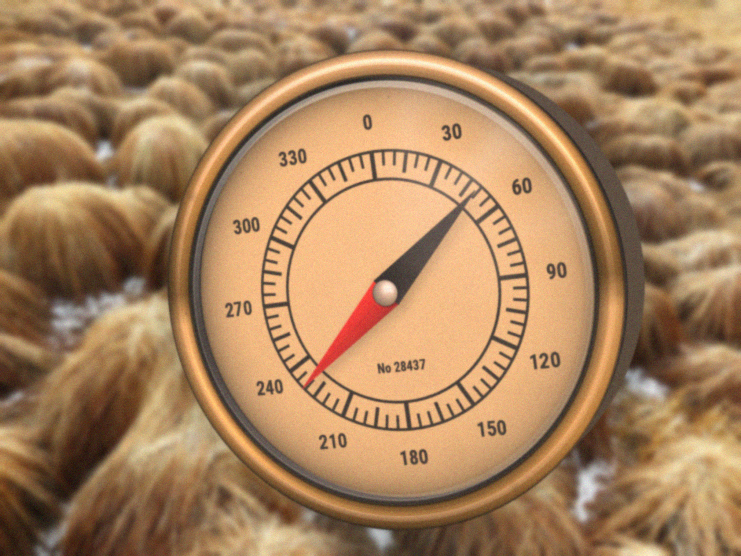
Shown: value=230 unit=°
